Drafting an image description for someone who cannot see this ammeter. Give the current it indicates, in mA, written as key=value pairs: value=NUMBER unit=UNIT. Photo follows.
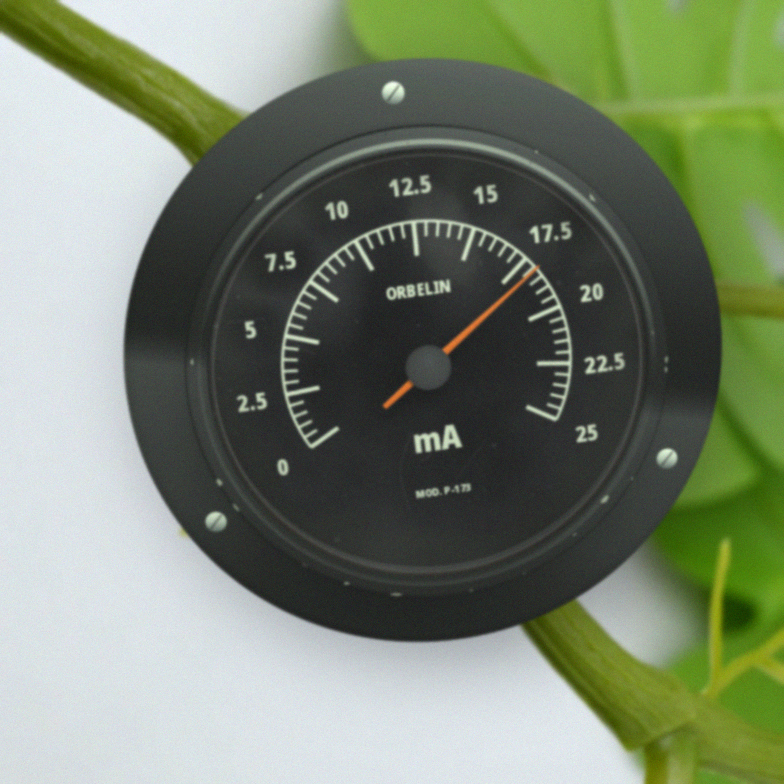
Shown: value=18 unit=mA
